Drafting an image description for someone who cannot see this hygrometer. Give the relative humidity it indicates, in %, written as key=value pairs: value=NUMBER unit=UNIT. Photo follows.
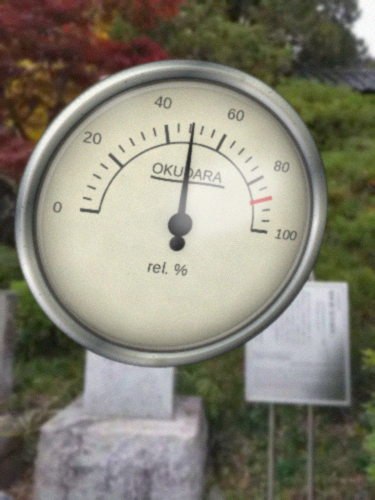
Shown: value=48 unit=%
